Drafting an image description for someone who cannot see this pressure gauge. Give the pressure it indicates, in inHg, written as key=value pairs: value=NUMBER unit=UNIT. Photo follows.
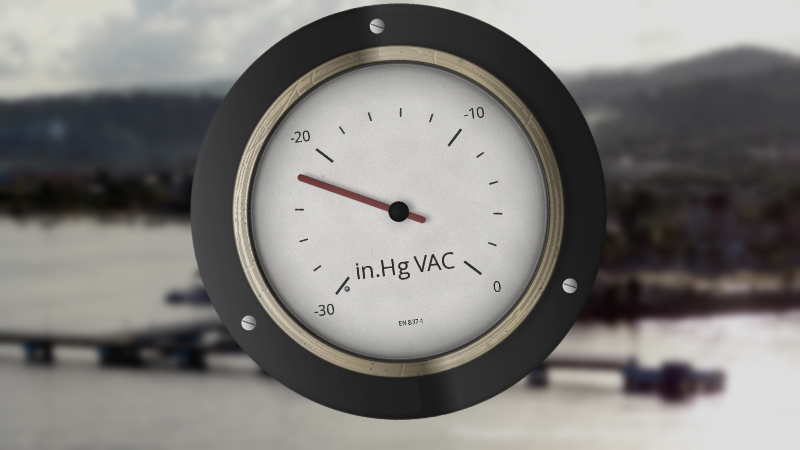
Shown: value=-22 unit=inHg
